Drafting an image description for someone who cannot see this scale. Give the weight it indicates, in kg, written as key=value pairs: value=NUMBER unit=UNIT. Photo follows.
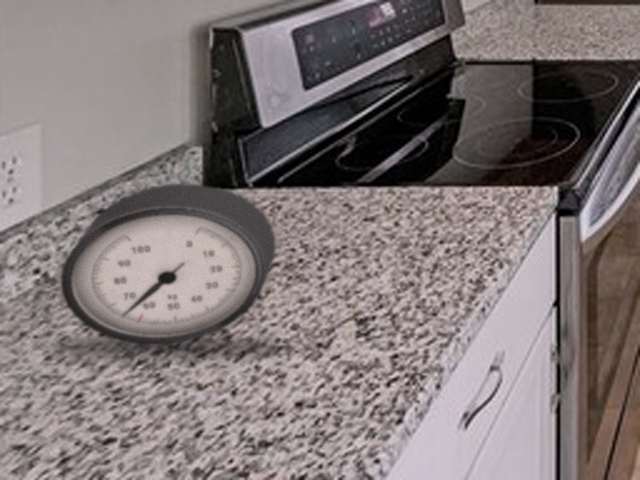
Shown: value=65 unit=kg
